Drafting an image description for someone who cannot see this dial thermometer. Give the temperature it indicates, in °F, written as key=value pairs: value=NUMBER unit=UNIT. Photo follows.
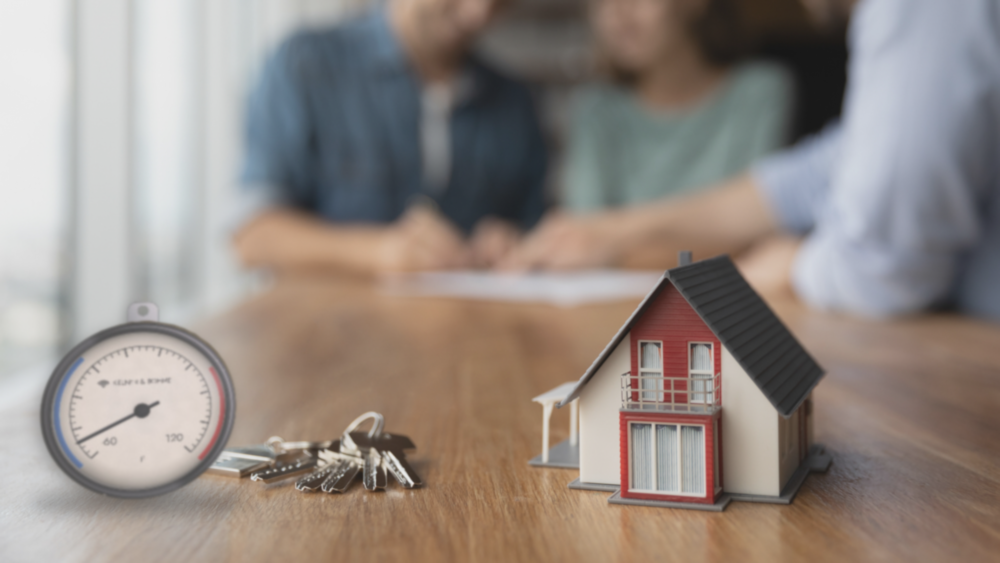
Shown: value=-48 unit=°F
